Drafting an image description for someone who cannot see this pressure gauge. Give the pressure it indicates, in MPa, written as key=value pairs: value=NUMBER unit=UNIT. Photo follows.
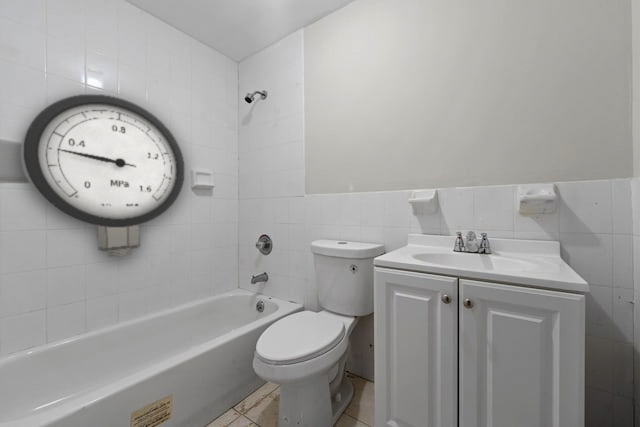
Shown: value=0.3 unit=MPa
